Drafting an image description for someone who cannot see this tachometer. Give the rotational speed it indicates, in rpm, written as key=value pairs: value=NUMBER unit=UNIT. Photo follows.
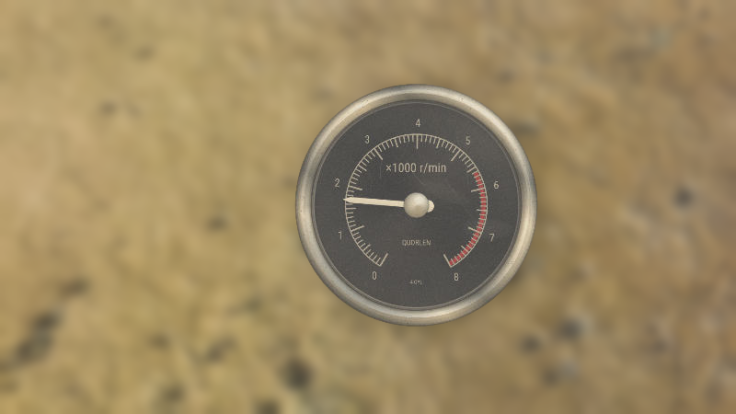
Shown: value=1700 unit=rpm
